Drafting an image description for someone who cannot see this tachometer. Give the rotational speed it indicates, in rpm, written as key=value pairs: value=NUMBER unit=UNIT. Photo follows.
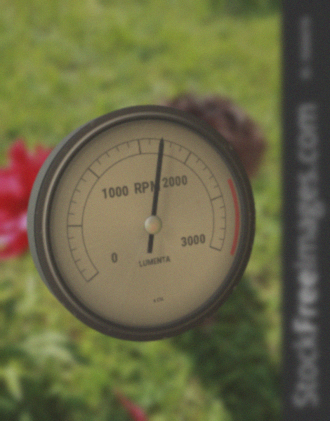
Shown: value=1700 unit=rpm
